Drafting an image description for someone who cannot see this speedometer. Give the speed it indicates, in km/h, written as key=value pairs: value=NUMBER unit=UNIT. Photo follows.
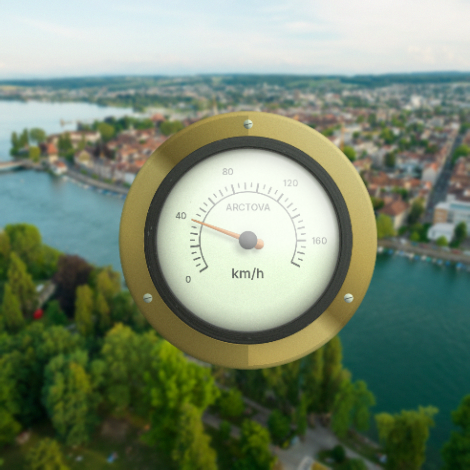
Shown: value=40 unit=km/h
